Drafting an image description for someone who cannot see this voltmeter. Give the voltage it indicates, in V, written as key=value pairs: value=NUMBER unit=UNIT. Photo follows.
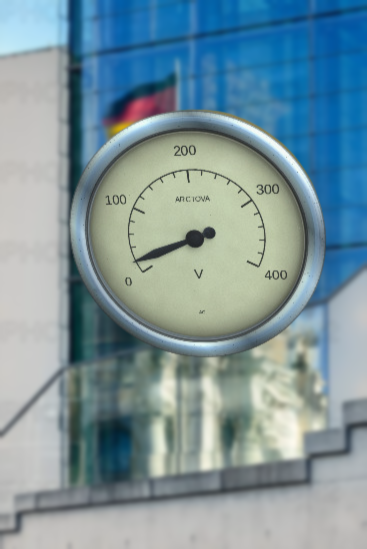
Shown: value=20 unit=V
